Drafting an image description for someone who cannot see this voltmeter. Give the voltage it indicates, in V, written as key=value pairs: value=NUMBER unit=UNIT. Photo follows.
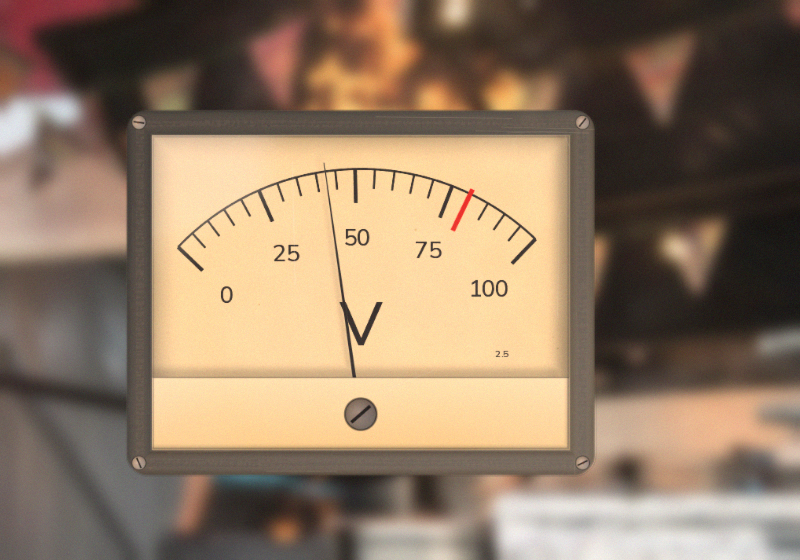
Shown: value=42.5 unit=V
